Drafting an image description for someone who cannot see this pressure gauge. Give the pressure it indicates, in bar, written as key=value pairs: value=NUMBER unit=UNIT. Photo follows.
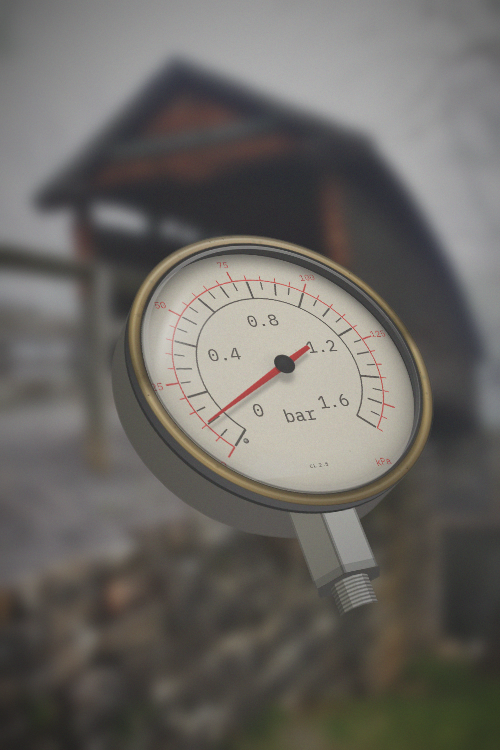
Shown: value=0.1 unit=bar
